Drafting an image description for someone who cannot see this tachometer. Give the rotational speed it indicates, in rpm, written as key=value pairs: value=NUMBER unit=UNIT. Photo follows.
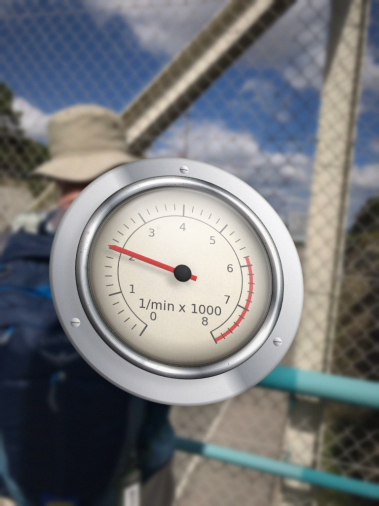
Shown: value=2000 unit=rpm
